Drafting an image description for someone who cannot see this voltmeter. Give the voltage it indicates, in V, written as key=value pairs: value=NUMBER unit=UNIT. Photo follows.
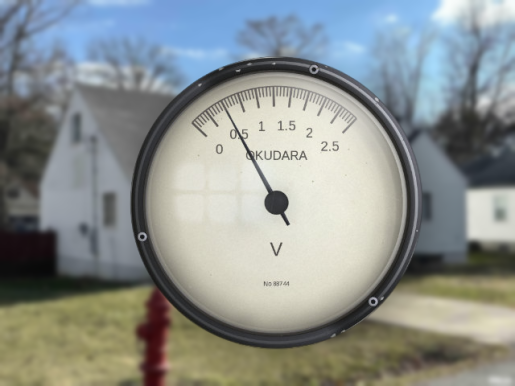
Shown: value=0.5 unit=V
